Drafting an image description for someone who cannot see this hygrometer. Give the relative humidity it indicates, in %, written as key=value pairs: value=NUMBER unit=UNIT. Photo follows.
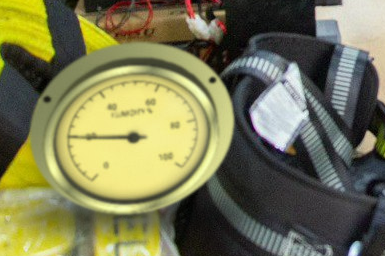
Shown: value=20 unit=%
